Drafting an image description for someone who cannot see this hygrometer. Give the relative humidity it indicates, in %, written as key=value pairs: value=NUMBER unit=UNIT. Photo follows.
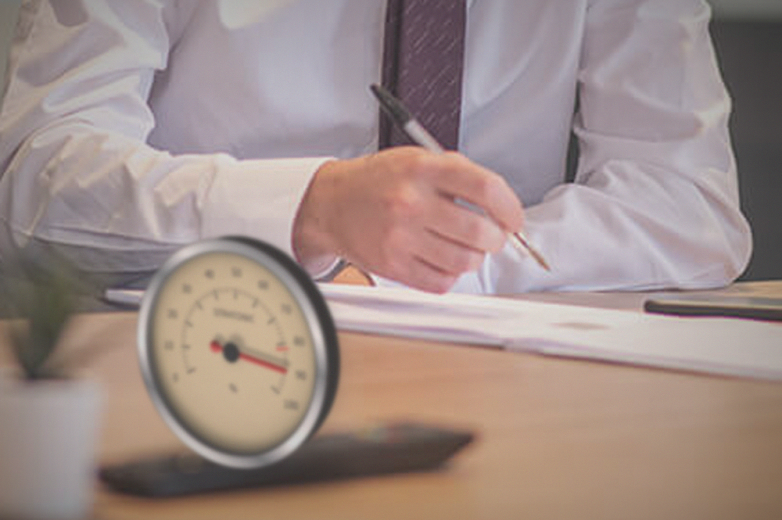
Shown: value=90 unit=%
